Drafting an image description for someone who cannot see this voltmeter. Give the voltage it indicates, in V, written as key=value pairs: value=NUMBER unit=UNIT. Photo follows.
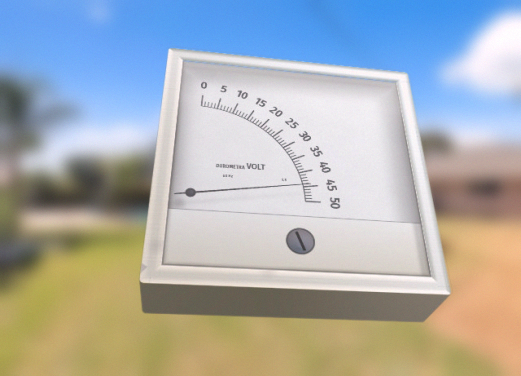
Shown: value=45 unit=V
